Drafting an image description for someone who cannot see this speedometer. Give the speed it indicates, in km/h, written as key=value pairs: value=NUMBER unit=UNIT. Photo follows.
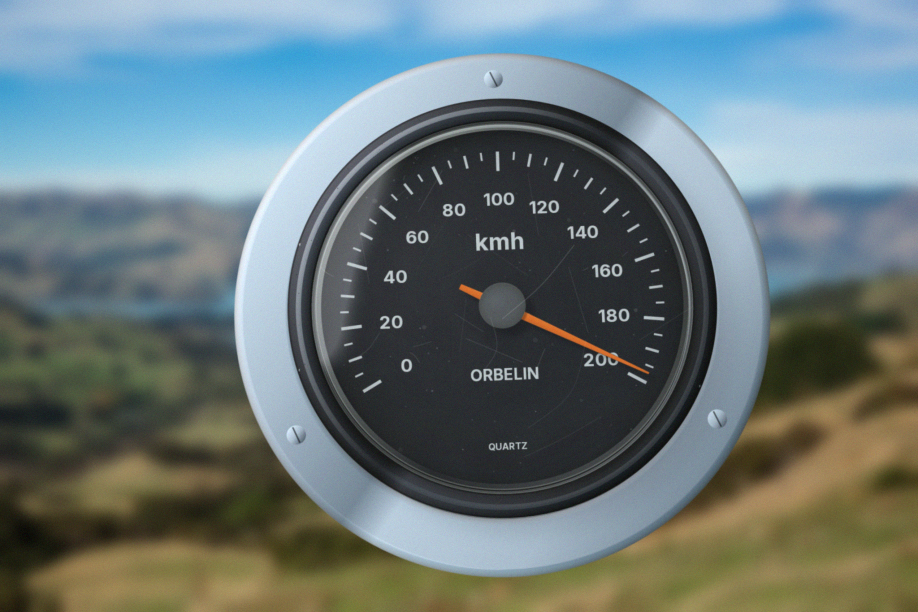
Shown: value=197.5 unit=km/h
